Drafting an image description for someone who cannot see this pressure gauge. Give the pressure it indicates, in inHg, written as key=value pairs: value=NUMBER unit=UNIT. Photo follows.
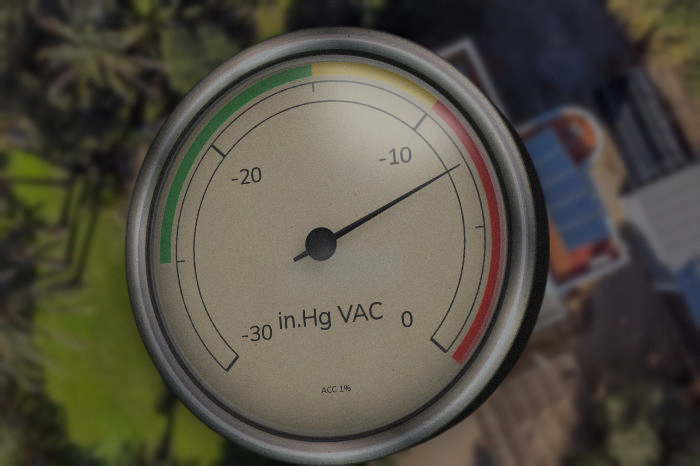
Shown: value=-7.5 unit=inHg
